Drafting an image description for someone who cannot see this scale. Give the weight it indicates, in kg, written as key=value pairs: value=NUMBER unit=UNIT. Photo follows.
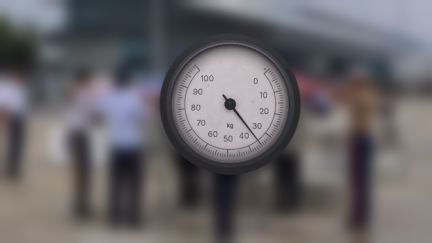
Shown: value=35 unit=kg
